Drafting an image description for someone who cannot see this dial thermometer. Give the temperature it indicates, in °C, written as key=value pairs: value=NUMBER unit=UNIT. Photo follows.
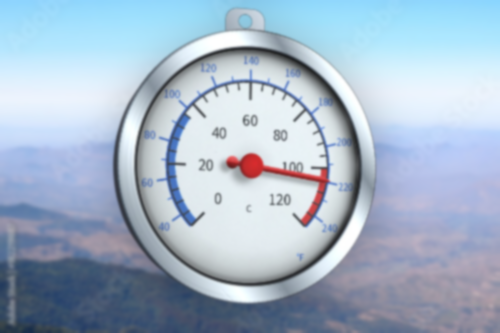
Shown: value=104 unit=°C
